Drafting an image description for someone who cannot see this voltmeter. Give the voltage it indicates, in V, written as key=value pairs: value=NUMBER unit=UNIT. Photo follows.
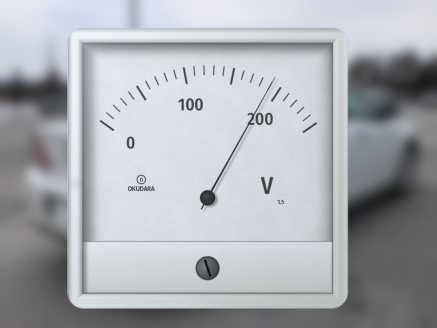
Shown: value=190 unit=V
